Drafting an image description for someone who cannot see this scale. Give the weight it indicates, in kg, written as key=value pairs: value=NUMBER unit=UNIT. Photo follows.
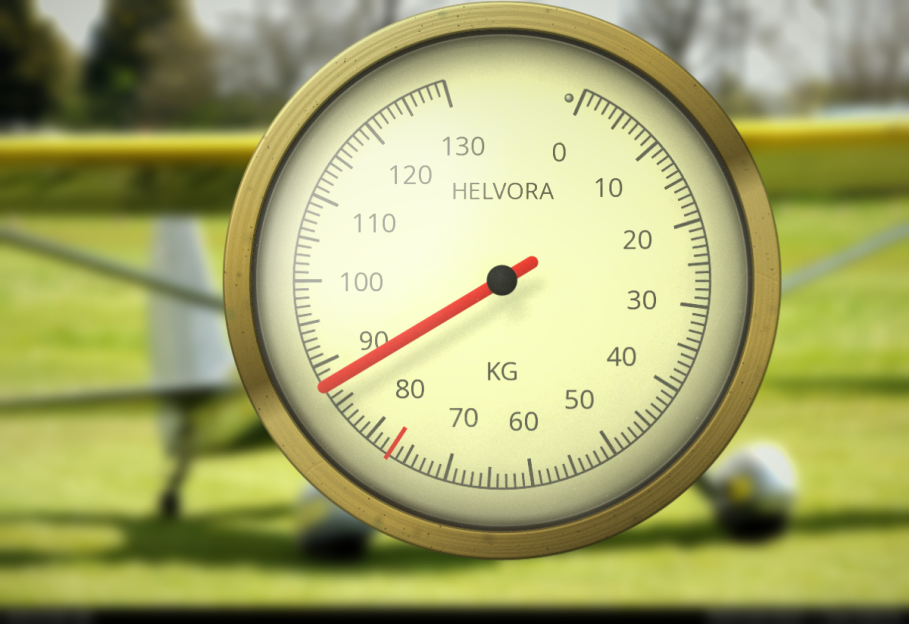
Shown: value=87.5 unit=kg
